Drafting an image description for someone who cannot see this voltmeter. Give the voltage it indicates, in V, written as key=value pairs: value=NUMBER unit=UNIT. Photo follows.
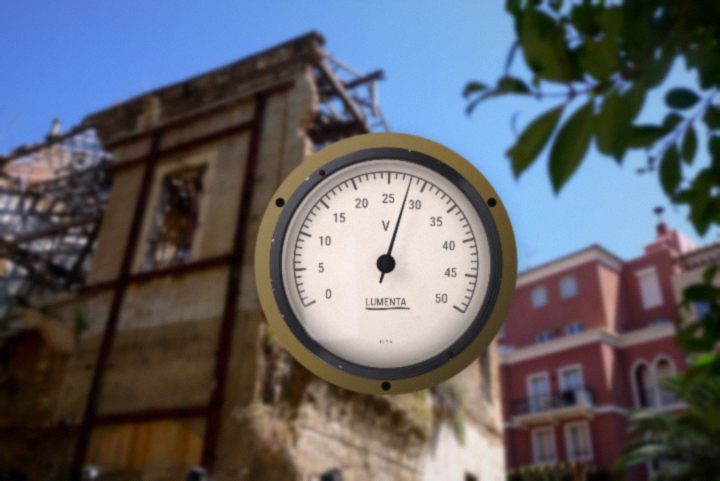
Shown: value=28 unit=V
